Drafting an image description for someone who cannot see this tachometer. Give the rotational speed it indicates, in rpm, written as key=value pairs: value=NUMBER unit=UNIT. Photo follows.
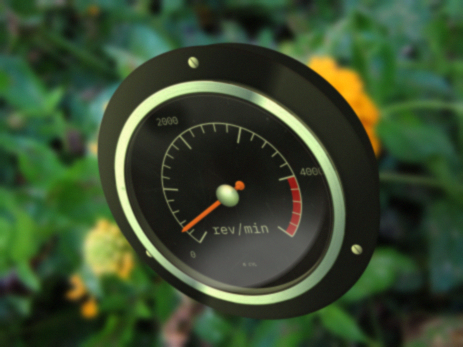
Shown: value=300 unit=rpm
